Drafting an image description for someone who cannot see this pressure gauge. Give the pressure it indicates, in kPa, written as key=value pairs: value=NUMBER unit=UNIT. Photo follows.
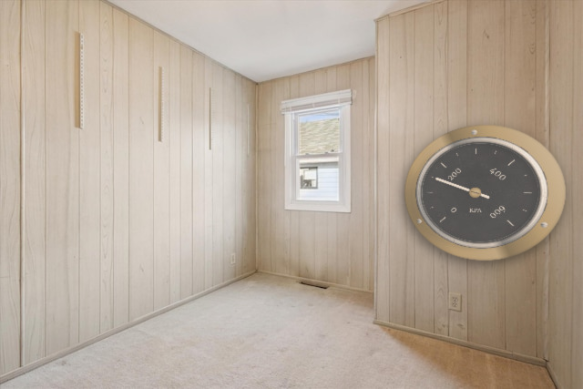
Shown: value=150 unit=kPa
